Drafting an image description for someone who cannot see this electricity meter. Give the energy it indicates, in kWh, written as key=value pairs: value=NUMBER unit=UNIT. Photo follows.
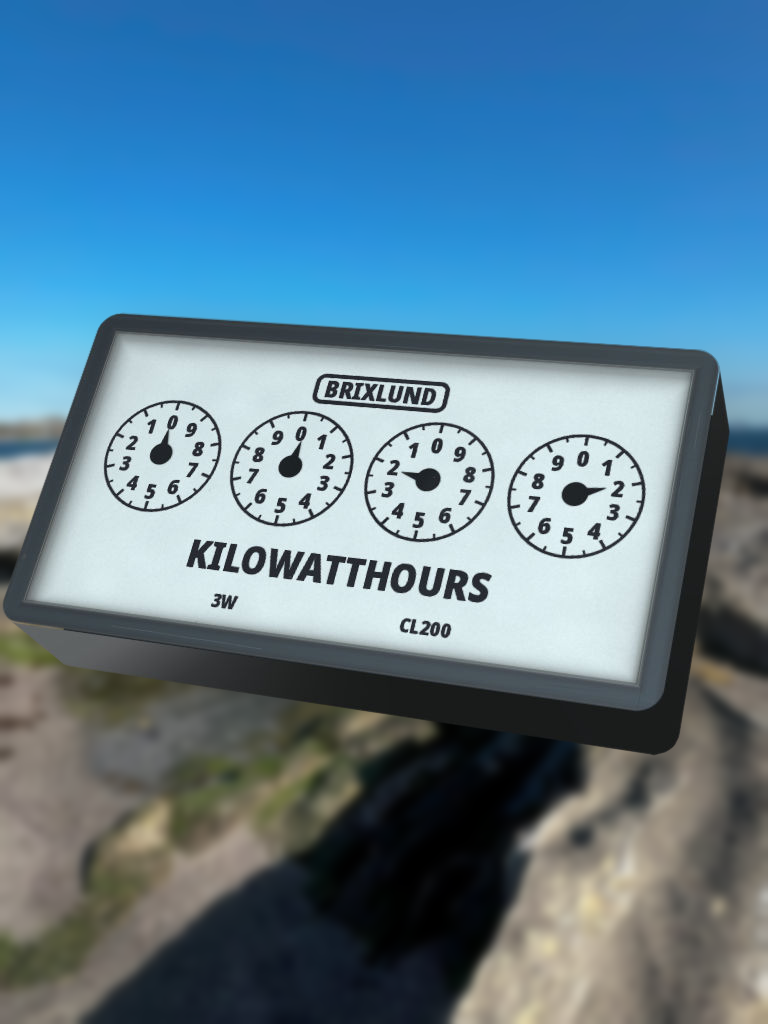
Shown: value=22 unit=kWh
